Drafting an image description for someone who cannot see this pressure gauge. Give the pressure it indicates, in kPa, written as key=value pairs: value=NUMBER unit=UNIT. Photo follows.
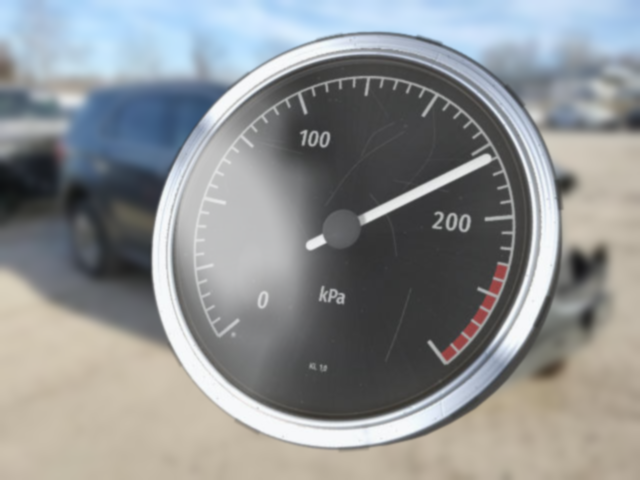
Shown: value=180 unit=kPa
